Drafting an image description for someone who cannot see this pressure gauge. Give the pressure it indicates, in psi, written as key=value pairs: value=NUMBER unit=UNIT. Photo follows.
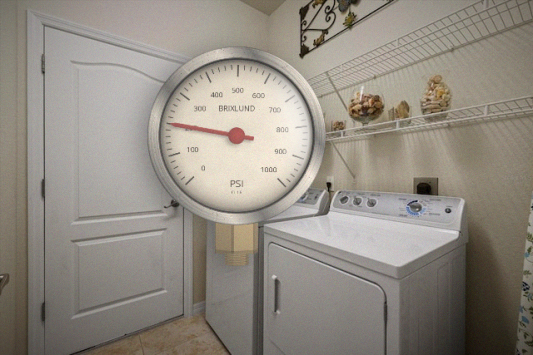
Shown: value=200 unit=psi
